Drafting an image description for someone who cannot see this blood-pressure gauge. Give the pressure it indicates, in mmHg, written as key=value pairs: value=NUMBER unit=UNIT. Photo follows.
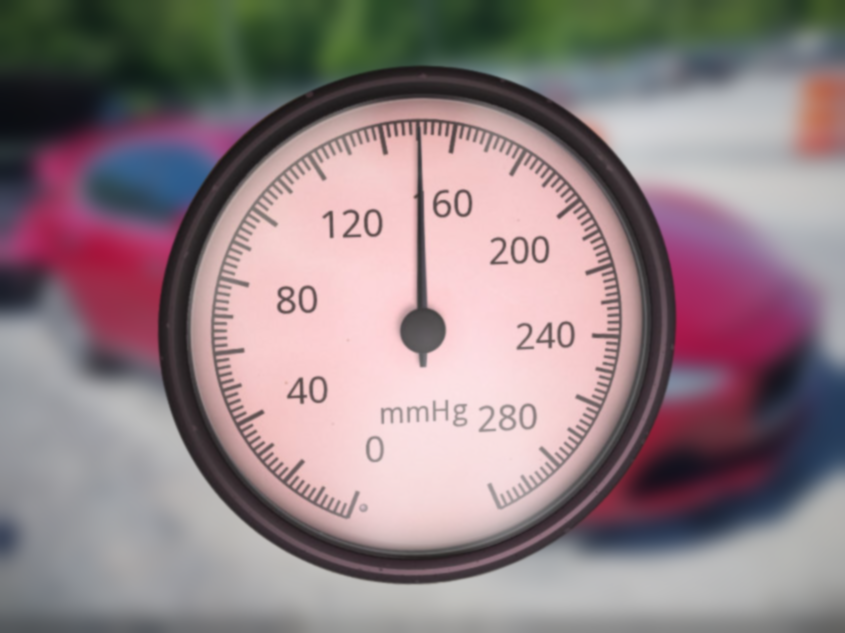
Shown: value=150 unit=mmHg
